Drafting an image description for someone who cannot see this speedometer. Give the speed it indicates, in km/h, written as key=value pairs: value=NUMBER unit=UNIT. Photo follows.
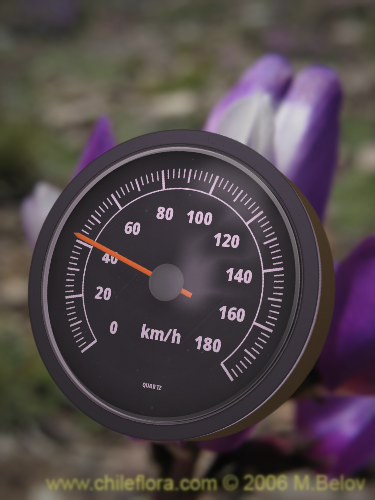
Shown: value=42 unit=km/h
